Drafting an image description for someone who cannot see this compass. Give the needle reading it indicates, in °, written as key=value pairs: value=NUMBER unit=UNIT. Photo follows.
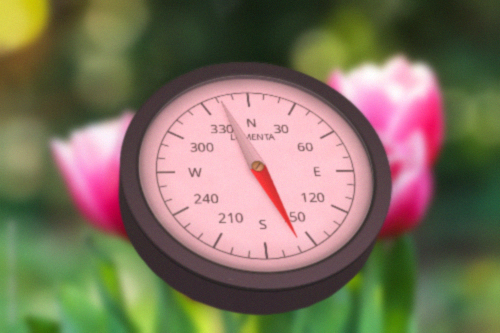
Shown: value=160 unit=°
